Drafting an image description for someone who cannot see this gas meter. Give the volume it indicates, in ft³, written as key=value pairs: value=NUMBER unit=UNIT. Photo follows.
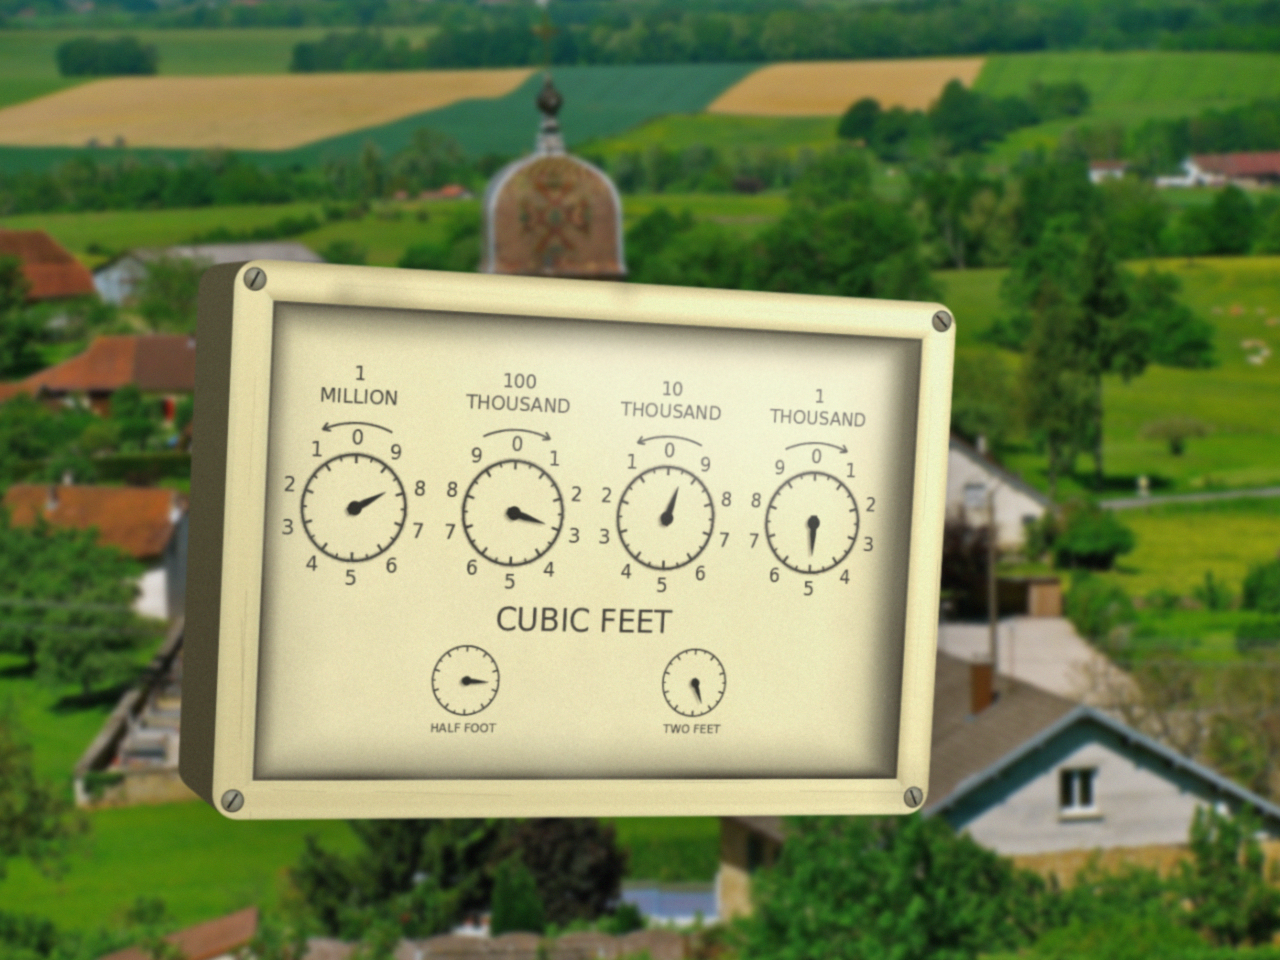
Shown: value=829500 unit=ft³
